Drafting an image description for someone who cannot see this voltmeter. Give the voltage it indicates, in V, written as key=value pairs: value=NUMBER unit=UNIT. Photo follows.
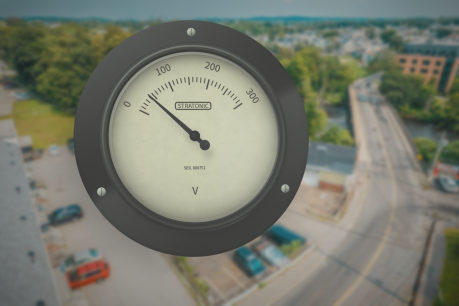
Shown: value=40 unit=V
